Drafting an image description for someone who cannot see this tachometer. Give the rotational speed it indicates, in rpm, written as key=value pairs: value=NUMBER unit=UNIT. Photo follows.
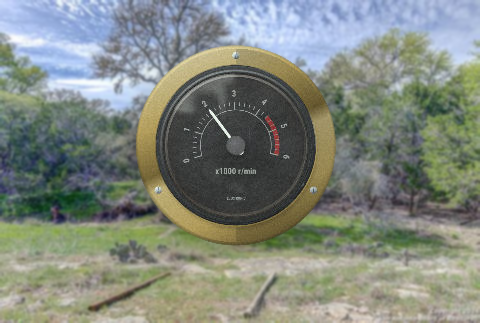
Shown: value=2000 unit=rpm
